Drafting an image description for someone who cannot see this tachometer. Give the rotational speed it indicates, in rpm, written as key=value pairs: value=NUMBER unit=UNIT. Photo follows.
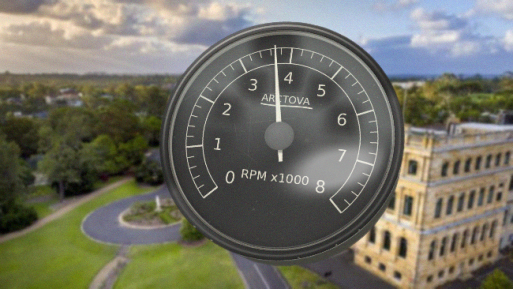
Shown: value=3700 unit=rpm
